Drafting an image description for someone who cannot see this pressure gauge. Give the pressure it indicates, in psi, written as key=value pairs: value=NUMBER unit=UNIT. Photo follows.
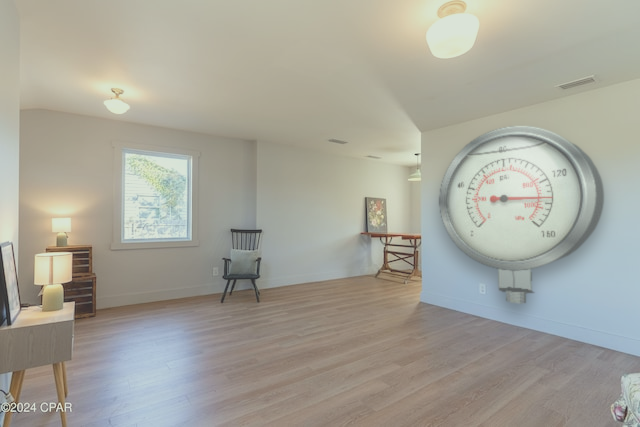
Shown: value=135 unit=psi
